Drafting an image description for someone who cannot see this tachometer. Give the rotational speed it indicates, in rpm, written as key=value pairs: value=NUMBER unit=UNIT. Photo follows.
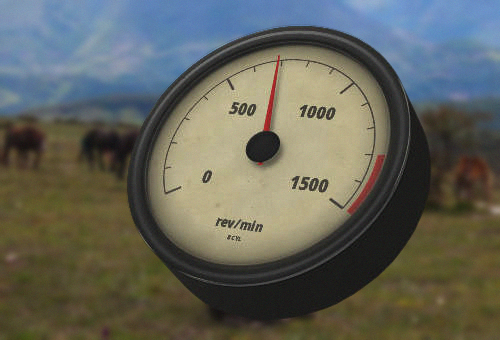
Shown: value=700 unit=rpm
